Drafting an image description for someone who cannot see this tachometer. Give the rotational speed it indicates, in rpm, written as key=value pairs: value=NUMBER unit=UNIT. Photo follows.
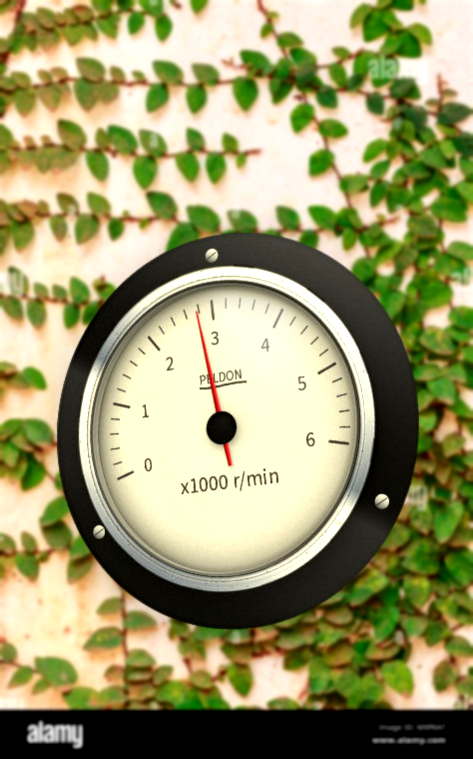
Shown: value=2800 unit=rpm
